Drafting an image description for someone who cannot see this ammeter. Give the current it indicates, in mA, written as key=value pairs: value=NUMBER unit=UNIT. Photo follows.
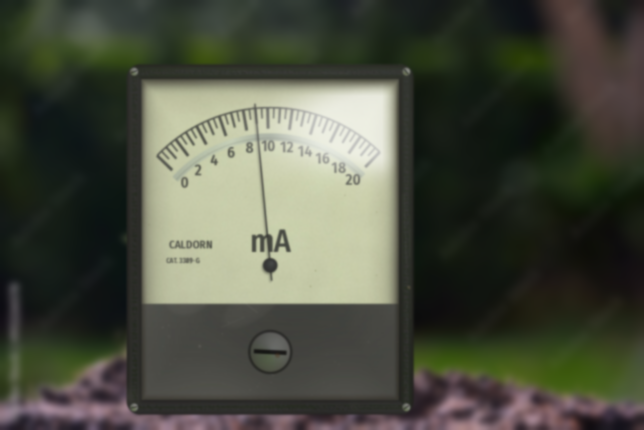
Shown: value=9 unit=mA
